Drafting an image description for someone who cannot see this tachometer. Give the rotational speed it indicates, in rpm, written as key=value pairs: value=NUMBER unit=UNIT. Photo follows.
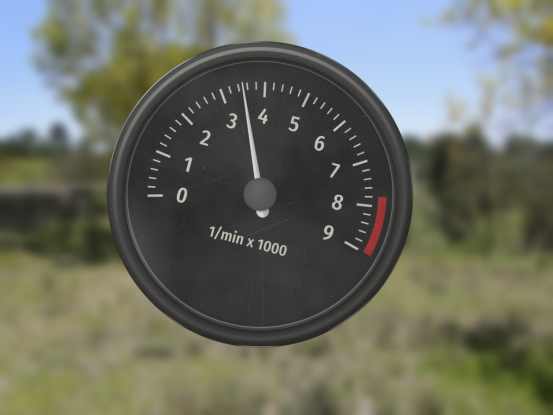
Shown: value=3500 unit=rpm
